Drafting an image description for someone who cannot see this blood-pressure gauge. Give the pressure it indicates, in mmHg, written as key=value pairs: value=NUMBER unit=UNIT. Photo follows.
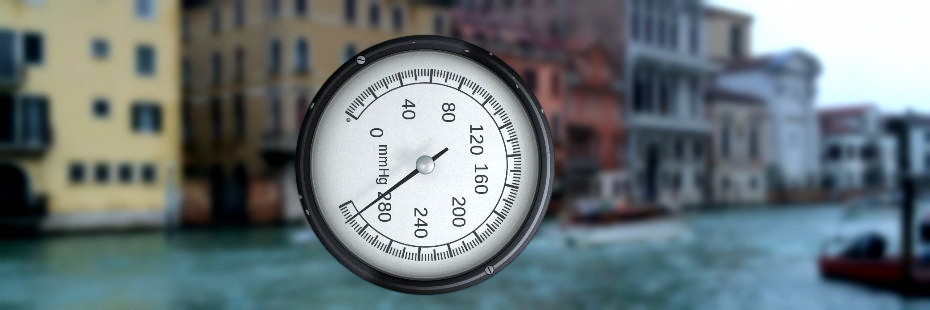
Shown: value=290 unit=mmHg
